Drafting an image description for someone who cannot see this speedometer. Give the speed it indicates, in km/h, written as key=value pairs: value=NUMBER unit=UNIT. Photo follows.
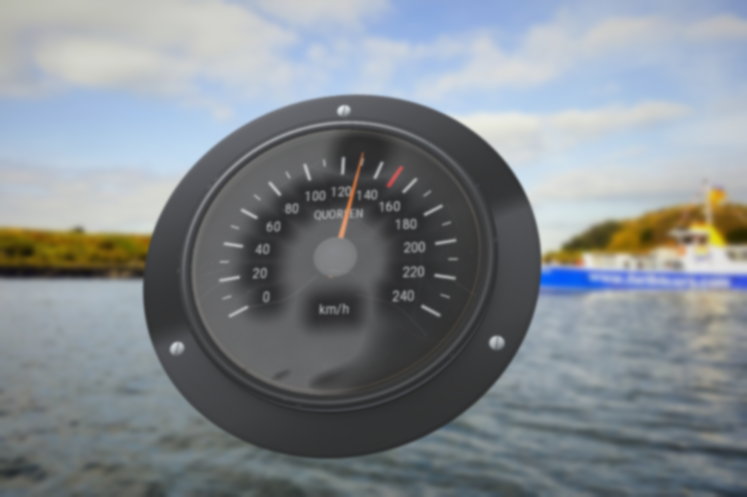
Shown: value=130 unit=km/h
